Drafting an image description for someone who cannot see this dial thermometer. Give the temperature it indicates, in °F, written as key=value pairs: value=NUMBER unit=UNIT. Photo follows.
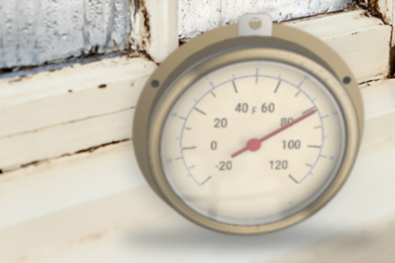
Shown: value=80 unit=°F
